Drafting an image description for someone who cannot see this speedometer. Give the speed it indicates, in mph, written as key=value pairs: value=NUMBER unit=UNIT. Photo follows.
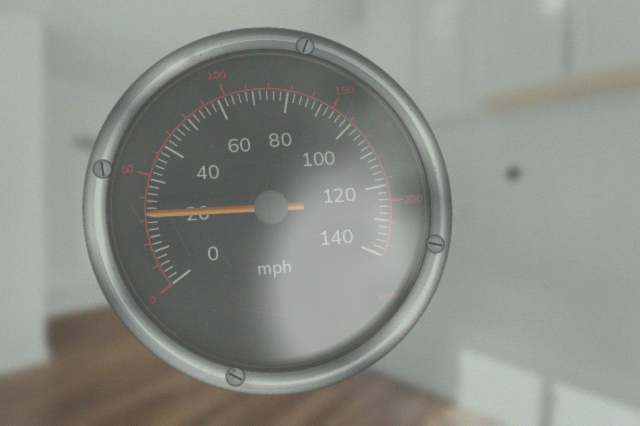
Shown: value=20 unit=mph
